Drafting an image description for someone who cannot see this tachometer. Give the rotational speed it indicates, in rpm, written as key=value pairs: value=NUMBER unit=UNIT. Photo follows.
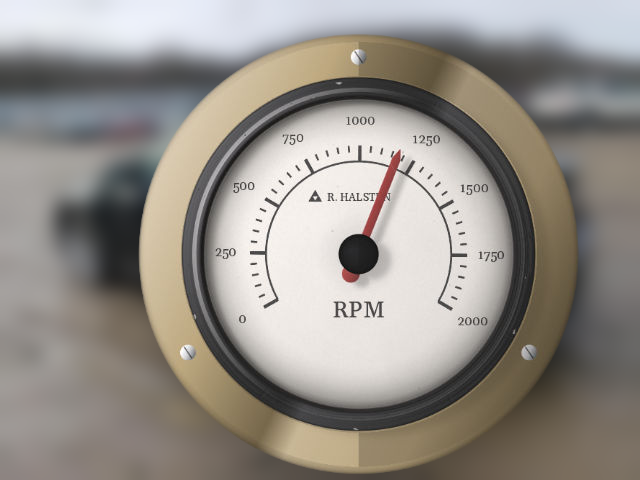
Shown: value=1175 unit=rpm
